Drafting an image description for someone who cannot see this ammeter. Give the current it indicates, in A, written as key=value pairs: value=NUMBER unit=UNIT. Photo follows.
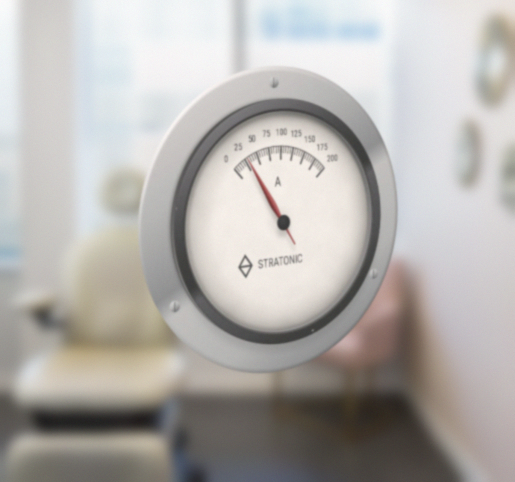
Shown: value=25 unit=A
